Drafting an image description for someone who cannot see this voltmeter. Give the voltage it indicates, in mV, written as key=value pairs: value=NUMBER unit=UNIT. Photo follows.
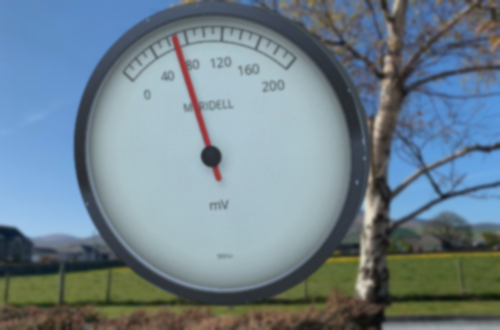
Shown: value=70 unit=mV
